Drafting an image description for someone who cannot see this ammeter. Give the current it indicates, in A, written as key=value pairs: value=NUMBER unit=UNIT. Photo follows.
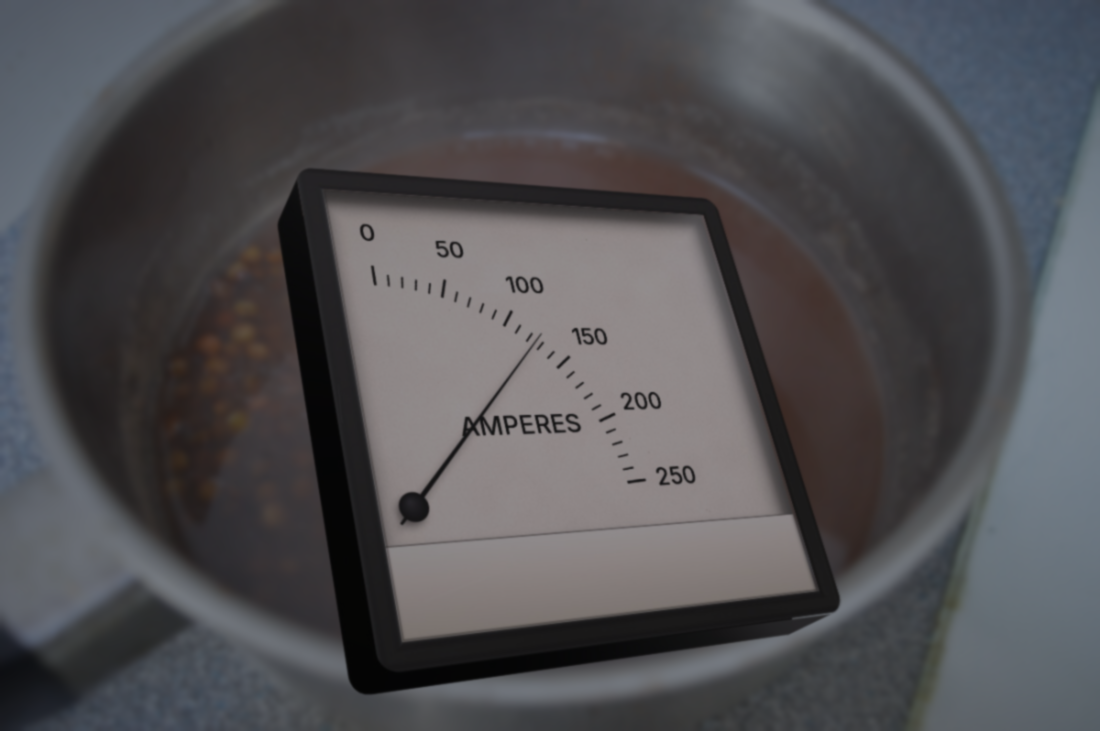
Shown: value=125 unit=A
